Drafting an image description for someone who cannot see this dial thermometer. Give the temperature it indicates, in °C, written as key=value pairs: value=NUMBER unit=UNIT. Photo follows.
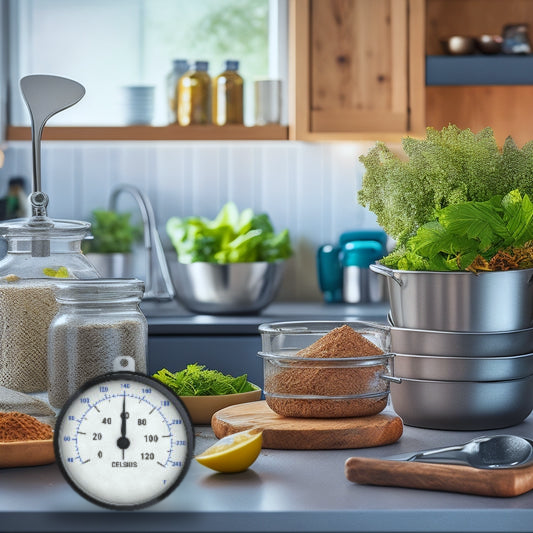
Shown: value=60 unit=°C
